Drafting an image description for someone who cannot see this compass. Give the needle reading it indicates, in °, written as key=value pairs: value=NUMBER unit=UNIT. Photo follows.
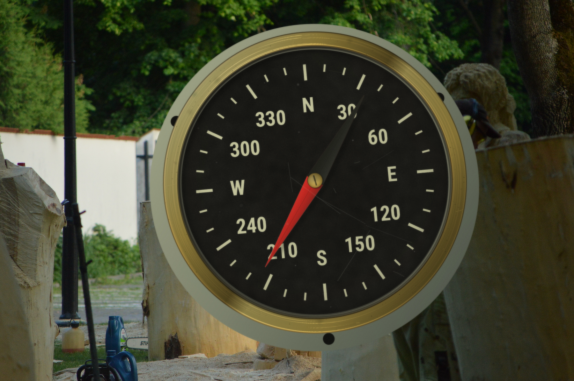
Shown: value=215 unit=°
